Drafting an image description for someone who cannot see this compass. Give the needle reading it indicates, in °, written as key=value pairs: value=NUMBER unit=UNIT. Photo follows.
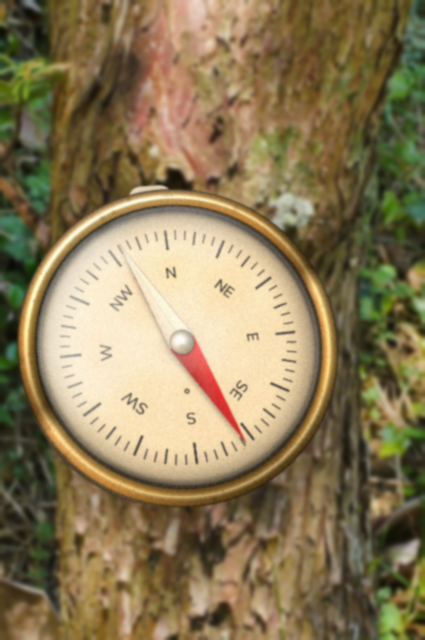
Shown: value=155 unit=°
